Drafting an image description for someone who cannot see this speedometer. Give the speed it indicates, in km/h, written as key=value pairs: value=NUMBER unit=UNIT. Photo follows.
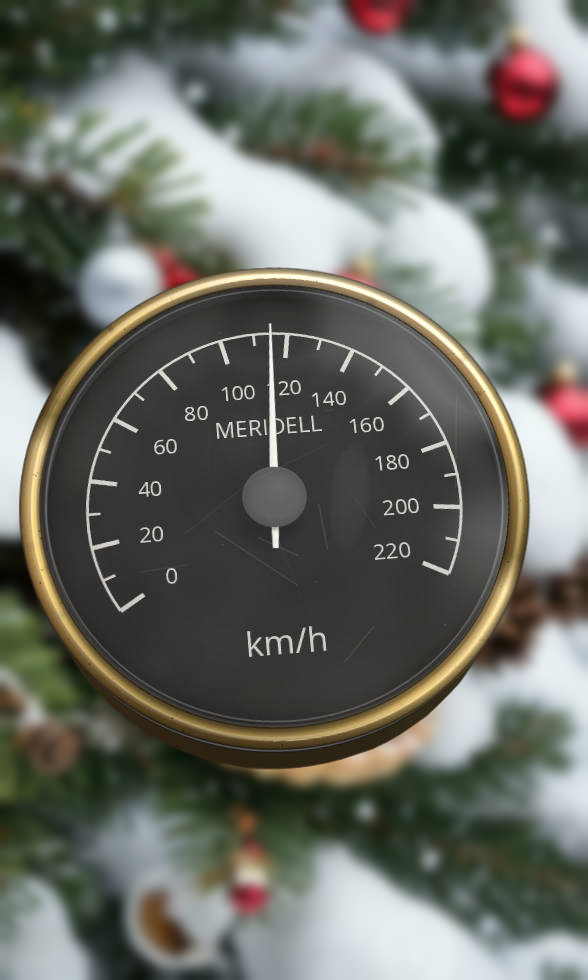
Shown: value=115 unit=km/h
